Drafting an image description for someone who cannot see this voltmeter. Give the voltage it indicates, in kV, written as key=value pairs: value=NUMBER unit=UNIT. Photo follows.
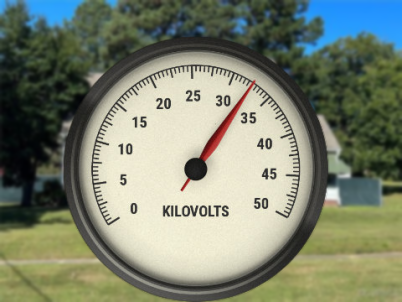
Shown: value=32.5 unit=kV
